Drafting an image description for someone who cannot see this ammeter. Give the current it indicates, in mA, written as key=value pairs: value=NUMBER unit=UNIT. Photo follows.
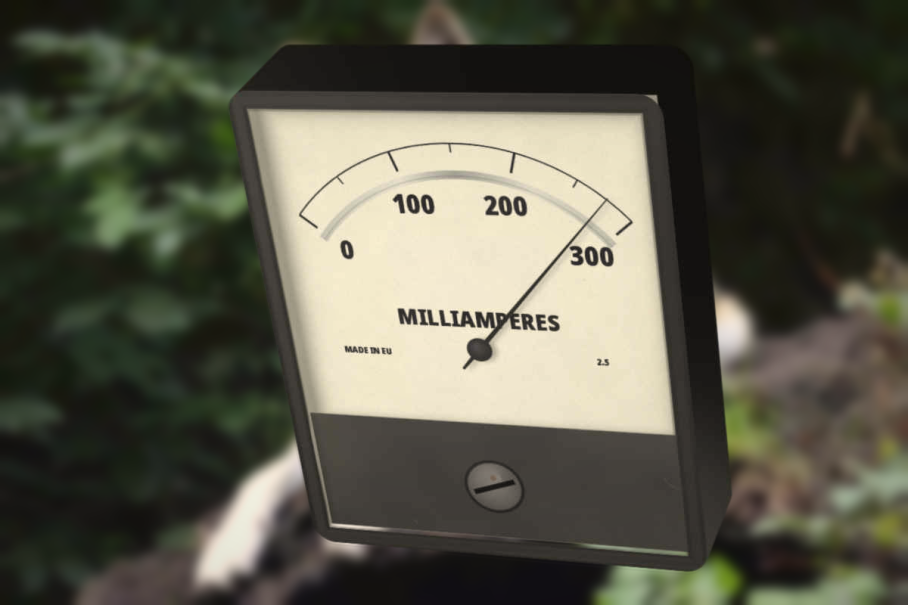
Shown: value=275 unit=mA
